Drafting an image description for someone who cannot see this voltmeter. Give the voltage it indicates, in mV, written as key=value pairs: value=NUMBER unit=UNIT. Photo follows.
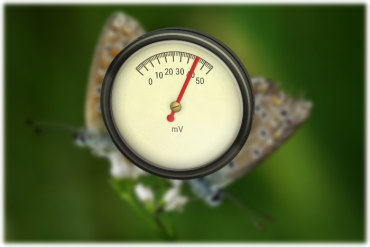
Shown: value=40 unit=mV
